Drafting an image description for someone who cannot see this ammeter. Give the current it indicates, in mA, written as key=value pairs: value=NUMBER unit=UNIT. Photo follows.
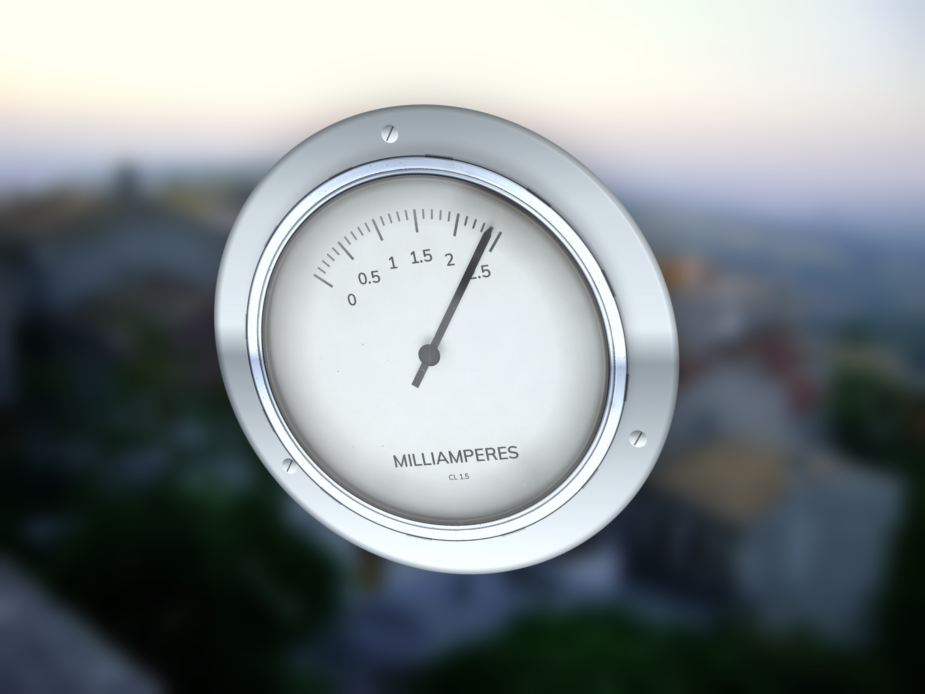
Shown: value=2.4 unit=mA
